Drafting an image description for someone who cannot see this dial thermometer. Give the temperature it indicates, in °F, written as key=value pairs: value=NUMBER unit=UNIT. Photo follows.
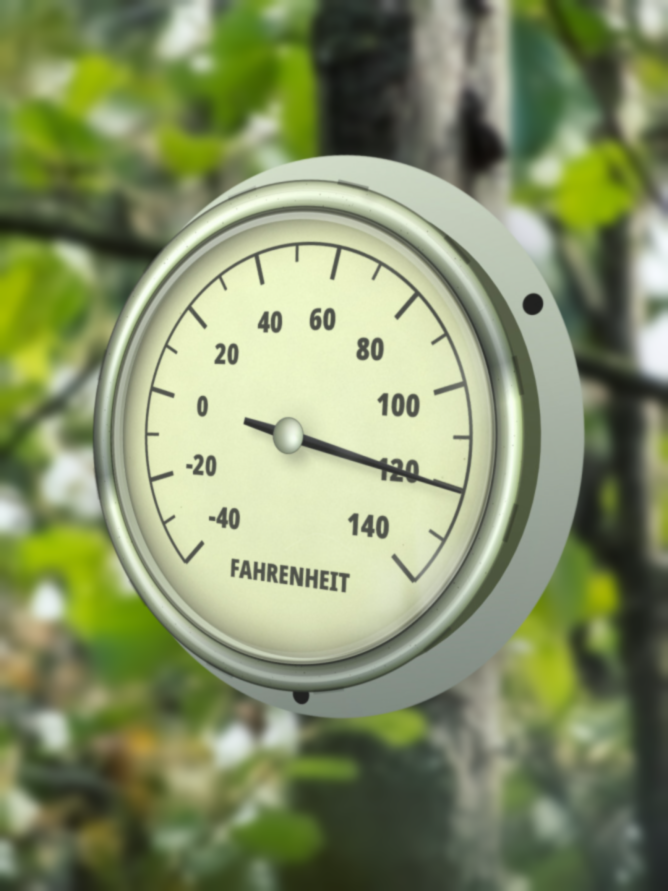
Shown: value=120 unit=°F
